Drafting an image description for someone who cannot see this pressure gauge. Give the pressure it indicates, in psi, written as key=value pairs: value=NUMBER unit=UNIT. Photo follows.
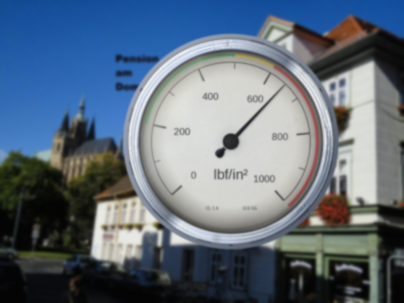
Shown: value=650 unit=psi
